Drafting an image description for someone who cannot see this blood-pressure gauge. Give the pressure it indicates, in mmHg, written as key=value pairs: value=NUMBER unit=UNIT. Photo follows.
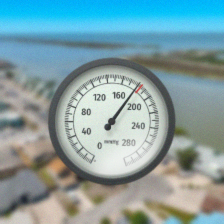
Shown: value=180 unit=mmHg
